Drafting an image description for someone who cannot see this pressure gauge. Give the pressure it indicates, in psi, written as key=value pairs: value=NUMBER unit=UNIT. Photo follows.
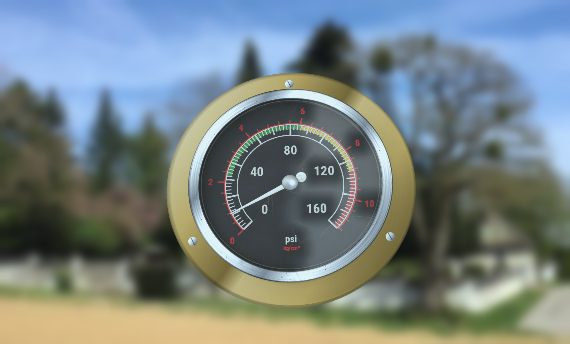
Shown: value=10 unit=psi
